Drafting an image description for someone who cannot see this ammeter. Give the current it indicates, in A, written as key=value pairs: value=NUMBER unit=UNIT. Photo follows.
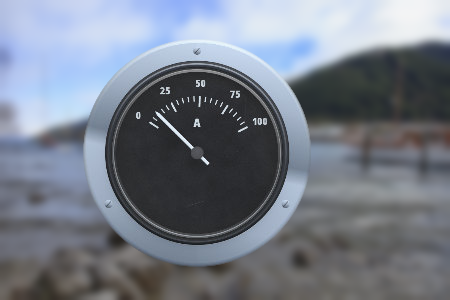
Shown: value=10 unit=A
